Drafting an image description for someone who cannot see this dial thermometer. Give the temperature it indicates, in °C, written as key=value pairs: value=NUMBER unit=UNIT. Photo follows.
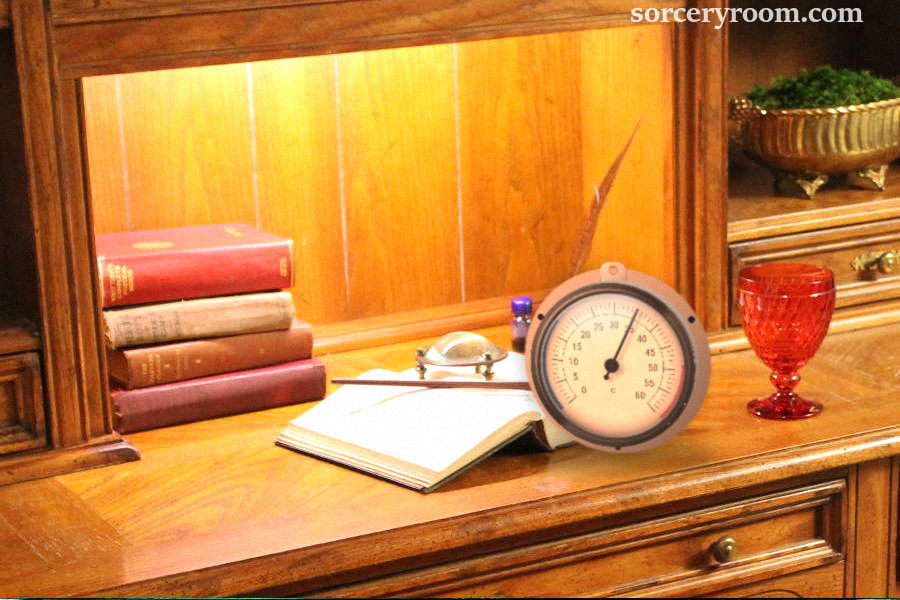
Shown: value=35 unit=°C
